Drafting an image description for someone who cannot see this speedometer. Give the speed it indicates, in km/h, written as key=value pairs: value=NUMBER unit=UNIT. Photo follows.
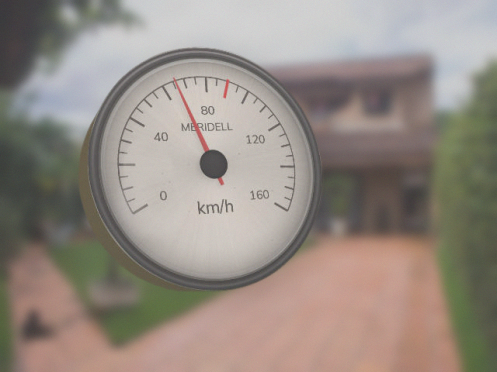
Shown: value=65 unit=km/h
